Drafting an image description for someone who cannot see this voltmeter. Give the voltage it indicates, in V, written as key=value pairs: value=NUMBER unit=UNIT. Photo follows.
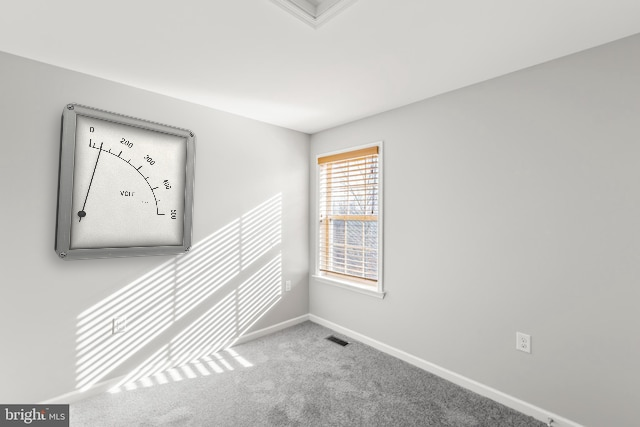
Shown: value=100 unit=V
